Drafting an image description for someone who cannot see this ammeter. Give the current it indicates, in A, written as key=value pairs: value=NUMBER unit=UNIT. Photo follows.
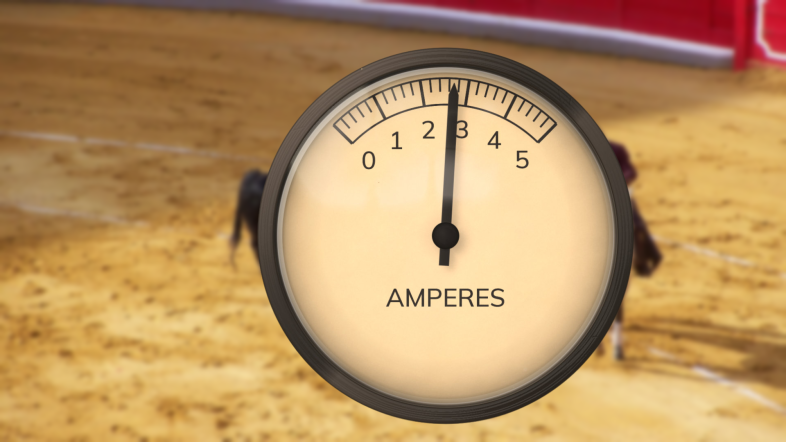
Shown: value=2.7 unit=A
